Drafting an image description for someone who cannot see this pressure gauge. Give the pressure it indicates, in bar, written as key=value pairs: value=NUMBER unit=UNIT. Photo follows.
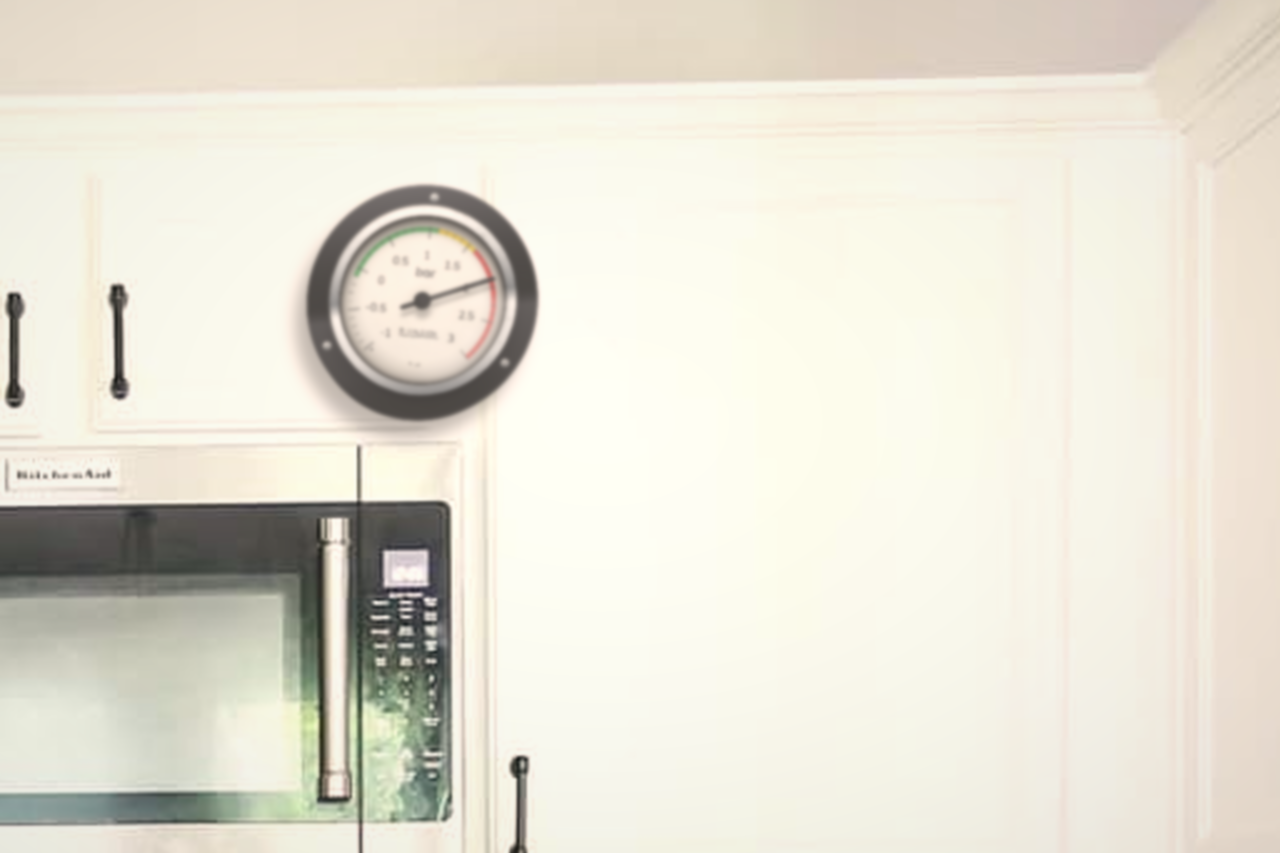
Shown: value=2 unit=bar
